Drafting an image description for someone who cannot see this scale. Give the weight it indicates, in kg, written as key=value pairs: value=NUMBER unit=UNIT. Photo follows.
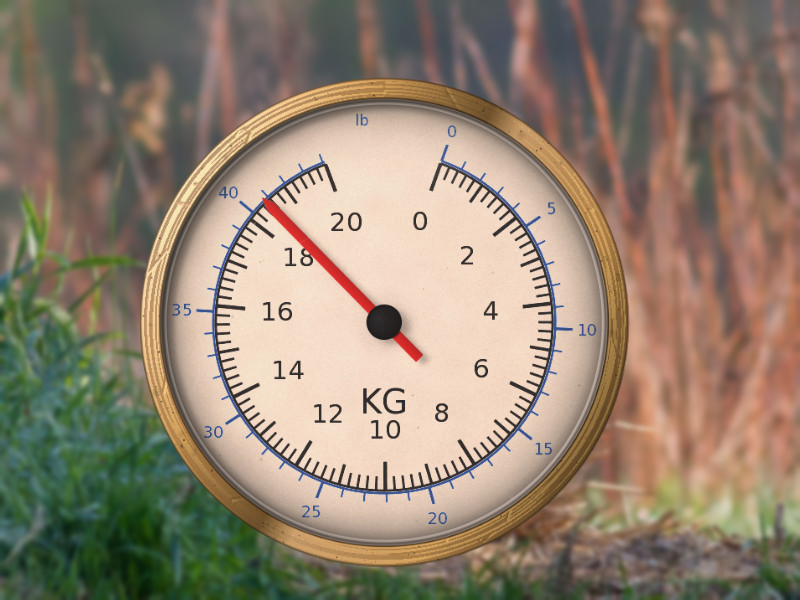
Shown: value=18.5 unit=kg
